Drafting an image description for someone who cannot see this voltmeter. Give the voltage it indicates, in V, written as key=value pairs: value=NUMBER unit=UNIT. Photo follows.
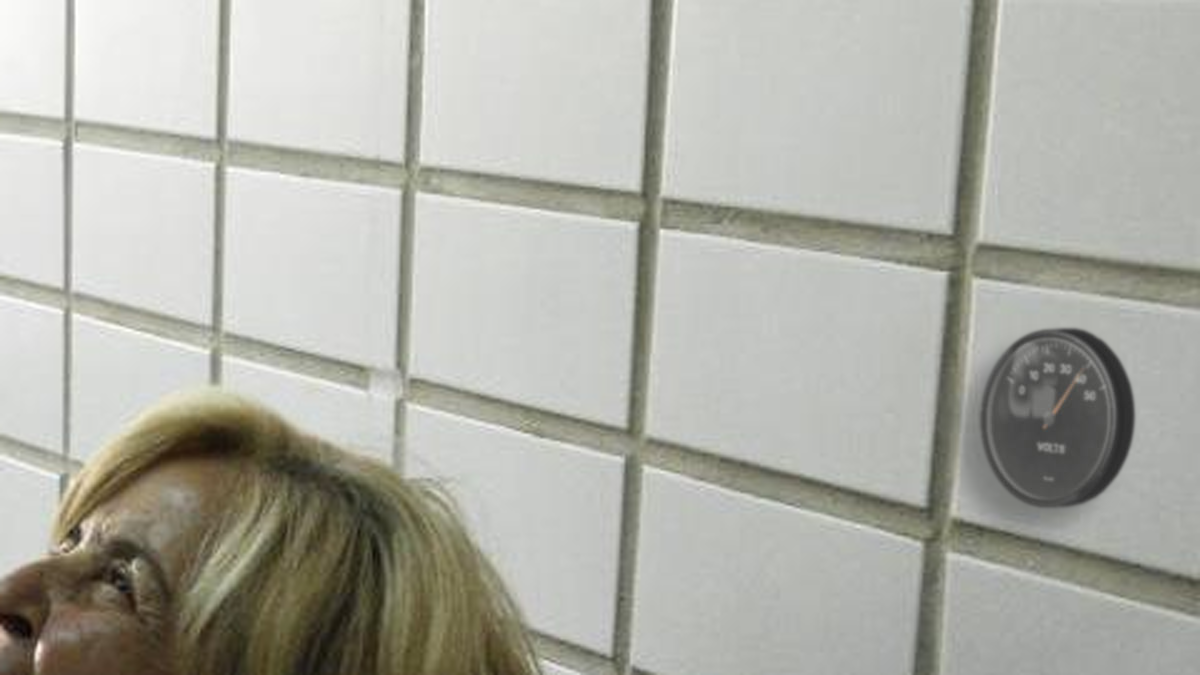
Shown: value=40 unit=V
